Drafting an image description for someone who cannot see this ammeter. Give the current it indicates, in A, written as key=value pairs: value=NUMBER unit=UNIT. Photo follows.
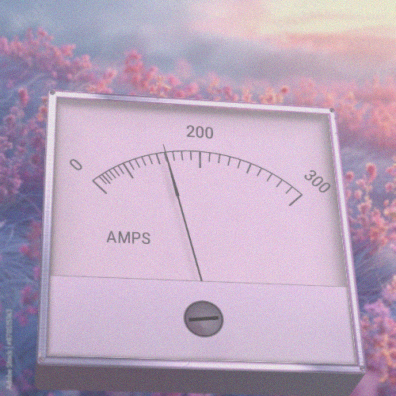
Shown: value=160 unit=A
